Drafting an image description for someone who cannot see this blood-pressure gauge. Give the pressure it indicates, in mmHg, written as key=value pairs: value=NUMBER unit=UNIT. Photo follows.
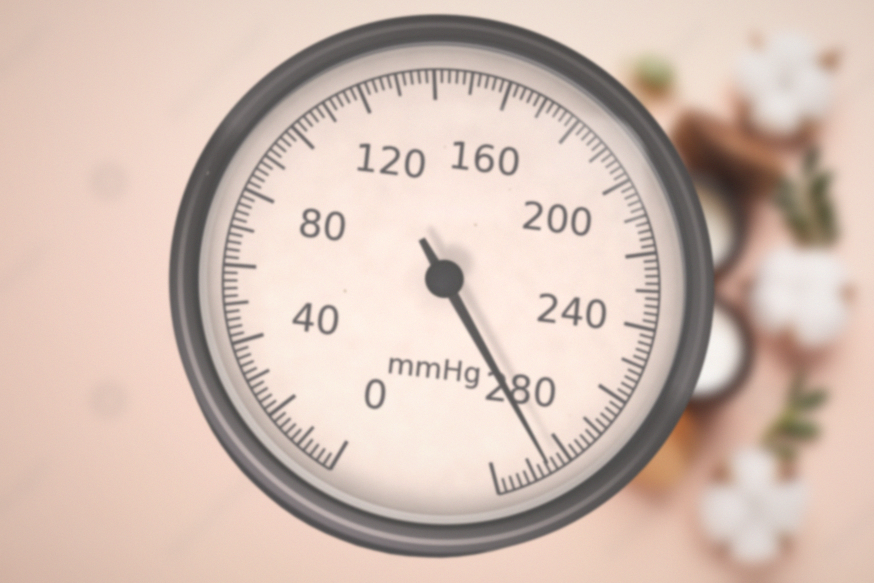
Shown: value=286 unit=mmHg
